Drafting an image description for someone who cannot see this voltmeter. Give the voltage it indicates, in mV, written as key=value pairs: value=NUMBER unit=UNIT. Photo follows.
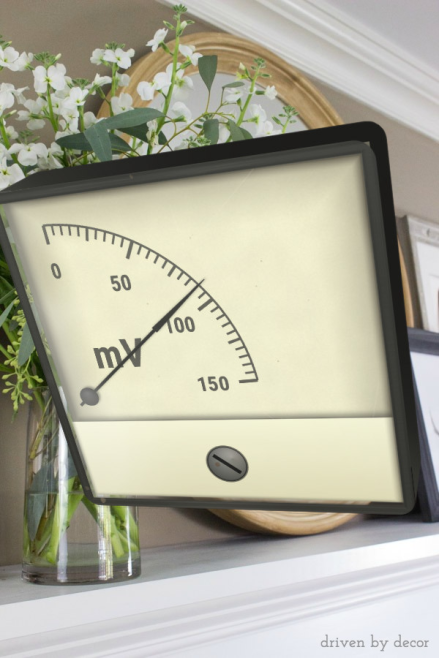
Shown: value=90 unit=mV
